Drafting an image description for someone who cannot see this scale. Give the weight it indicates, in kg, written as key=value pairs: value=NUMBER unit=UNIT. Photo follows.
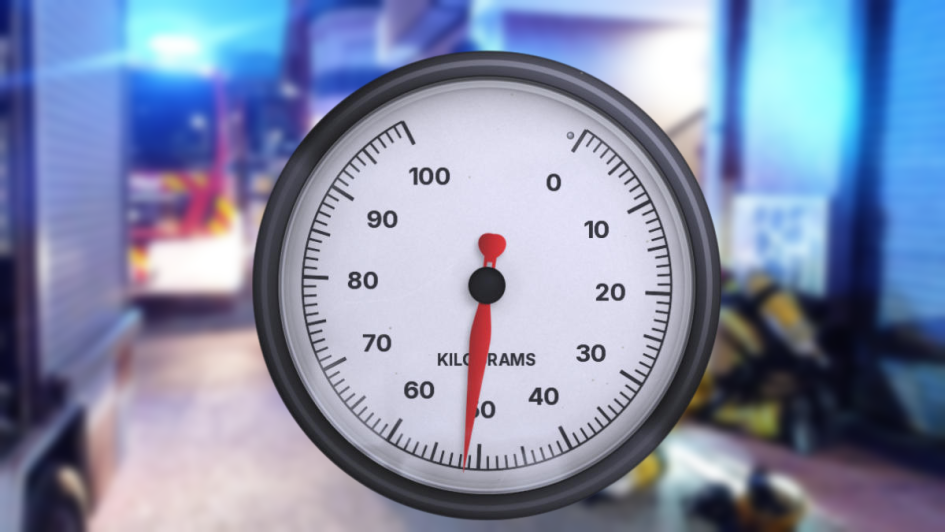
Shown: value=51.5 unit=kg
